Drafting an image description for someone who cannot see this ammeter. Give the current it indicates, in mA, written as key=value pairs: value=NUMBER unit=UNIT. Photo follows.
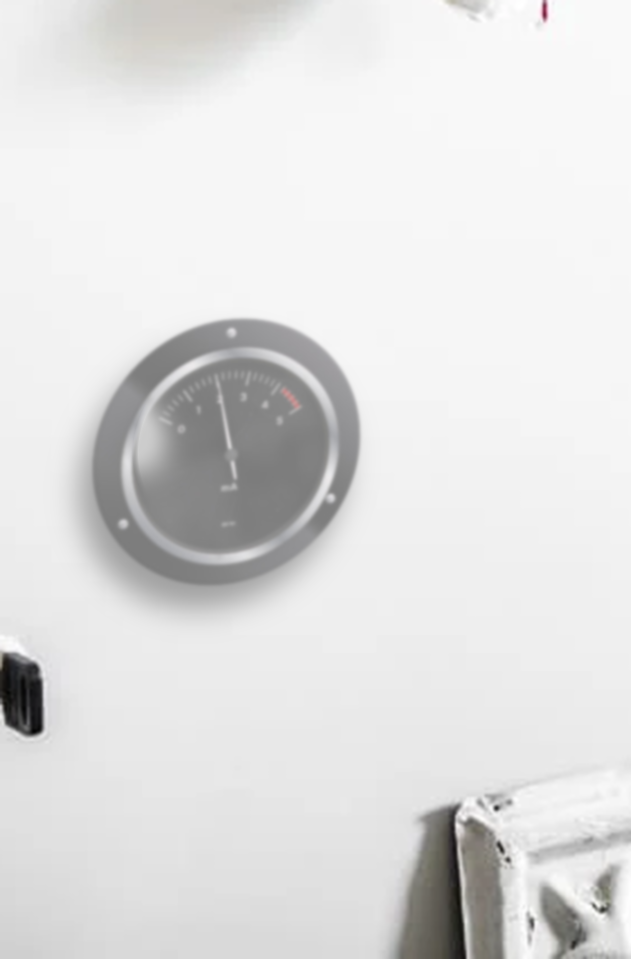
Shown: value=2 unit=mA
